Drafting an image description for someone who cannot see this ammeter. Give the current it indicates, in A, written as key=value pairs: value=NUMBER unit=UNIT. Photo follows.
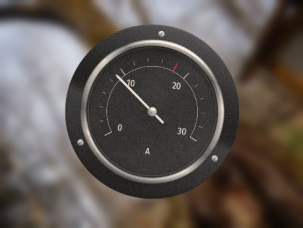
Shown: value=9 unit=A
